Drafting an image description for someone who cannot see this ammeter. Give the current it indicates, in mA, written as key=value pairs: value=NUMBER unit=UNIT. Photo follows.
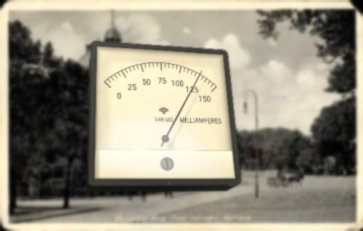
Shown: value=125 unit=mA
